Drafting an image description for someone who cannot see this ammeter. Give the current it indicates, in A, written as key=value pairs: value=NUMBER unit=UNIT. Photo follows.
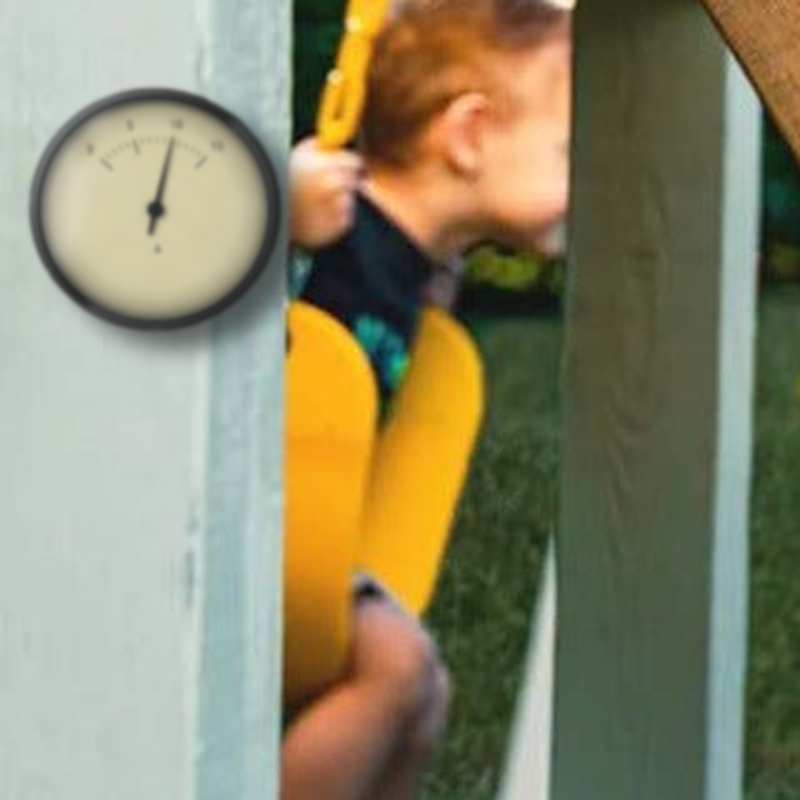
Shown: value=10 unit=A
